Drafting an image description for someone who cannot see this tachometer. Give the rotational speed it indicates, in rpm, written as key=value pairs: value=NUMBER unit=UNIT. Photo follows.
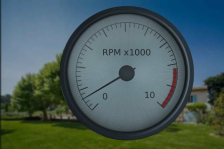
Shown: value=600 unit=rpm
